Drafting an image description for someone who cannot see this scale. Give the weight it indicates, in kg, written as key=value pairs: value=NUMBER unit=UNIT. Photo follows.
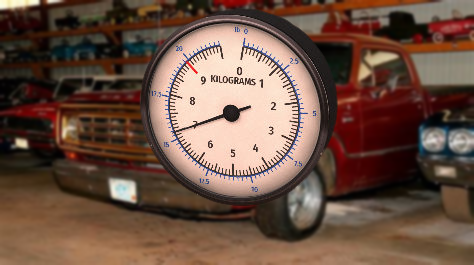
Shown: value=7 unit=kg
